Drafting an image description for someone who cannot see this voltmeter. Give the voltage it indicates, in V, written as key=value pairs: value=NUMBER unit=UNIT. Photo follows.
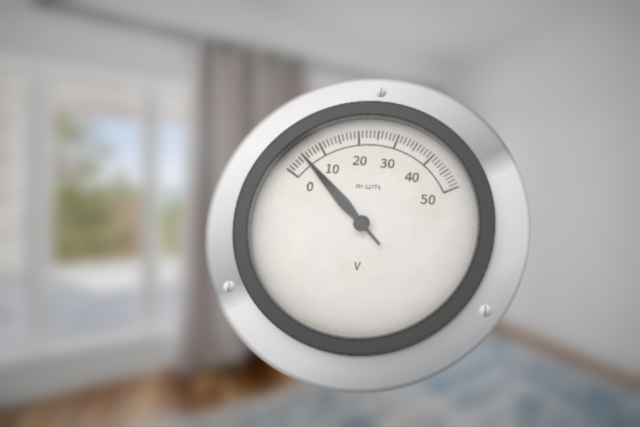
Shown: value=5 unit=V
